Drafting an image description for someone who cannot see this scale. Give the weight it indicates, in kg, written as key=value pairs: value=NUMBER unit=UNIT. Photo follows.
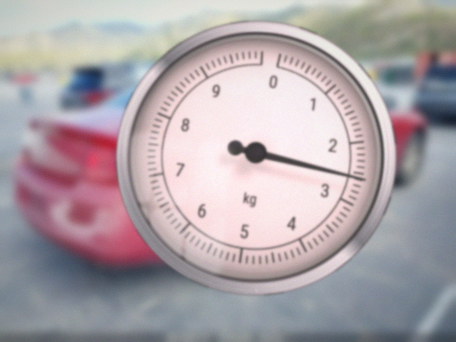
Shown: value=2.6 unit=kg
